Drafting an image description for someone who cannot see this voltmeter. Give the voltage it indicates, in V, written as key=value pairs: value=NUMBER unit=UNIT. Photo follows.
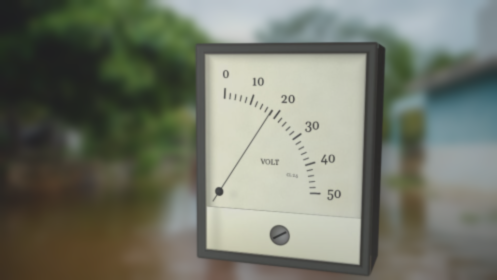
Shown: value=18 unit=V
